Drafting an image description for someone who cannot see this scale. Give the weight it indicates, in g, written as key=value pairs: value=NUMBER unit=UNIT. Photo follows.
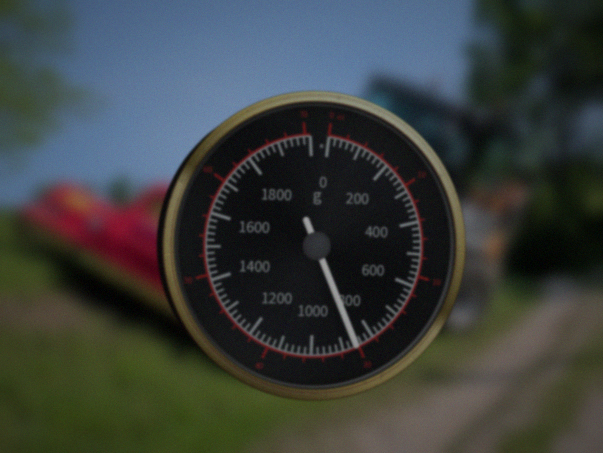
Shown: value=860 unit=g
